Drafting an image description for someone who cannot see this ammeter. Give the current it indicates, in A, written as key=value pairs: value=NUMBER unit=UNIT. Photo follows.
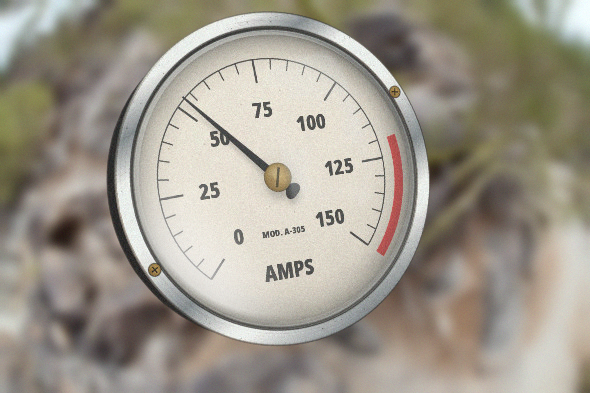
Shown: value=52.5 unit=A
